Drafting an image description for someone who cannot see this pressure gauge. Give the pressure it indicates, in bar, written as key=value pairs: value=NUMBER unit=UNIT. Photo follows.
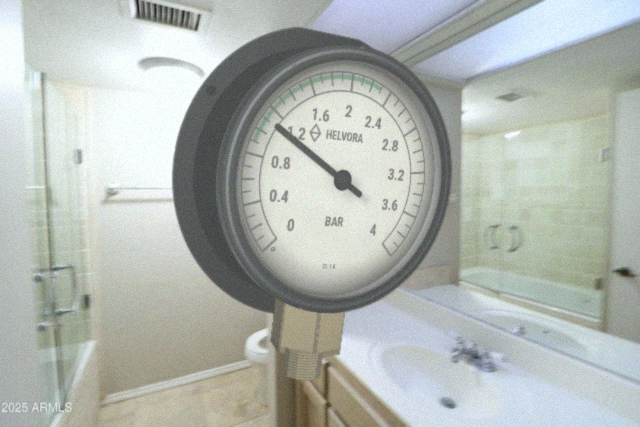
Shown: value=1.1 unit=bar
